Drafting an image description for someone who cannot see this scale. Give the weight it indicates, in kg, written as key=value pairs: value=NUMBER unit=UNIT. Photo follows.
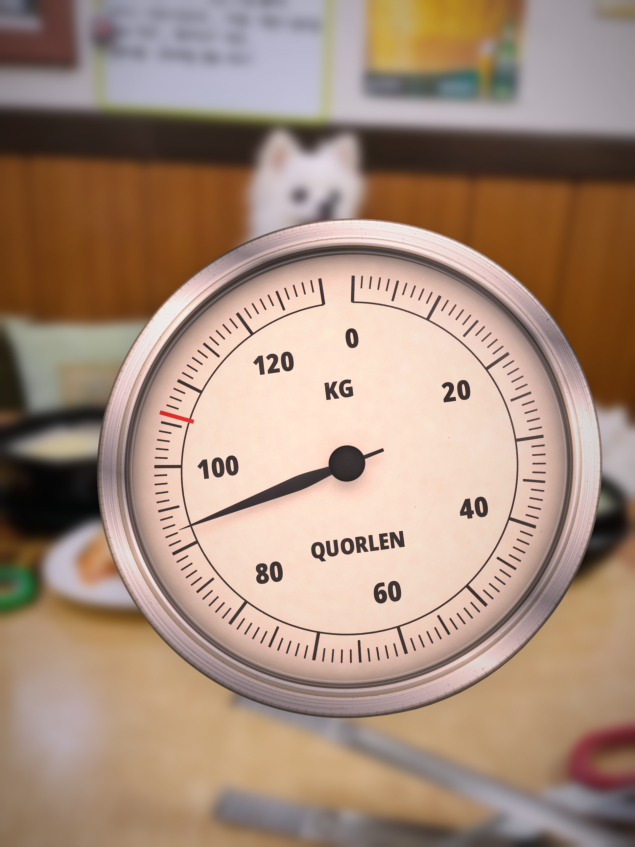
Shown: value=92 unit=kg
